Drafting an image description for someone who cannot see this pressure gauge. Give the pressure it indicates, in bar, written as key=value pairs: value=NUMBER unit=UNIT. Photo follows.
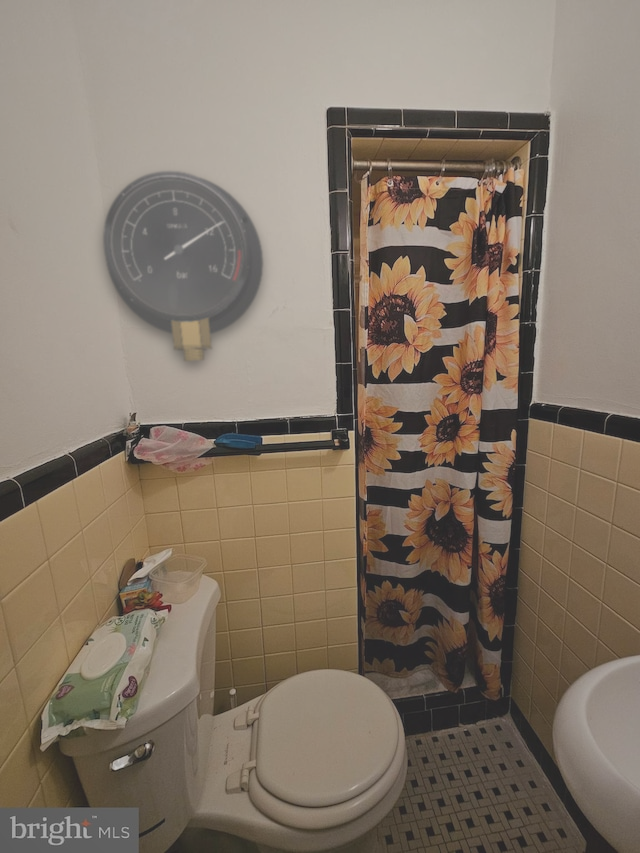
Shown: value=12 unit=bar
